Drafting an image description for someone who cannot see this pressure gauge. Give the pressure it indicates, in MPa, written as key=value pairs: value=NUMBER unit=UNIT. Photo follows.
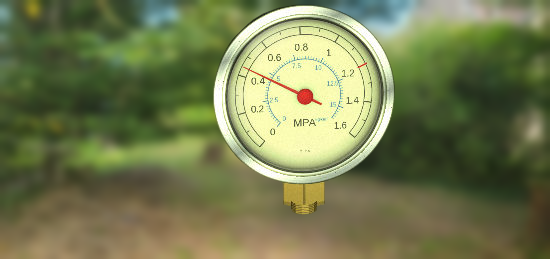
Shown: value=0.45 unit=MPa
